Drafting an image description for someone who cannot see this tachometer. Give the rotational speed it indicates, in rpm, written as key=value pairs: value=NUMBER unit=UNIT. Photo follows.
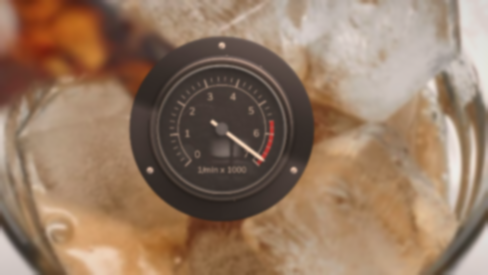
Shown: value=6800 unit=rpm
